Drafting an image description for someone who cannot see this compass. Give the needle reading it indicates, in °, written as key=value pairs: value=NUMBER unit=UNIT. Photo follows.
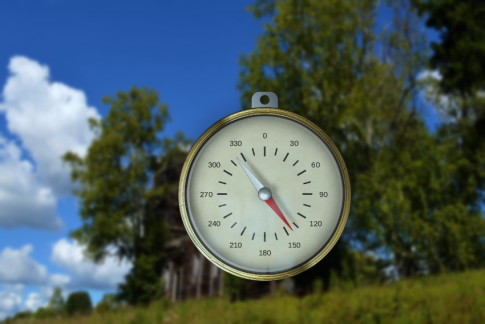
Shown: value=142.5 unit=°
